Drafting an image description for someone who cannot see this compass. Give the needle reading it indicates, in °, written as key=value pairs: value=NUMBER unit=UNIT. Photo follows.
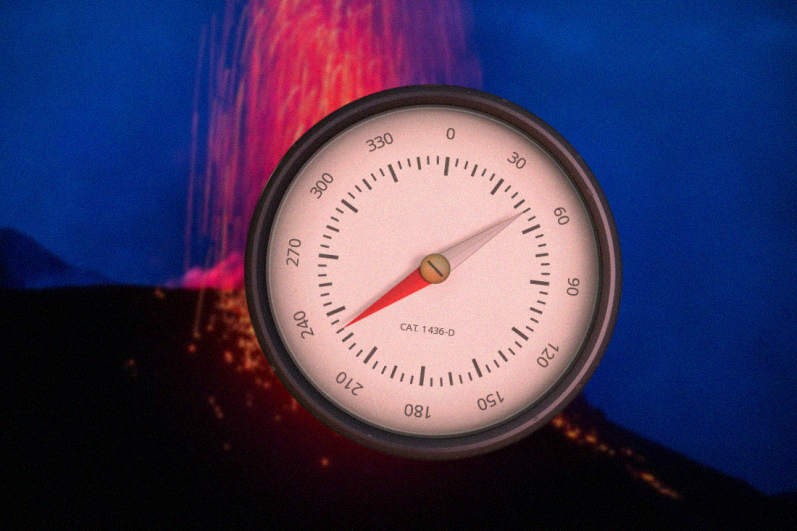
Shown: value=230 unit=°
